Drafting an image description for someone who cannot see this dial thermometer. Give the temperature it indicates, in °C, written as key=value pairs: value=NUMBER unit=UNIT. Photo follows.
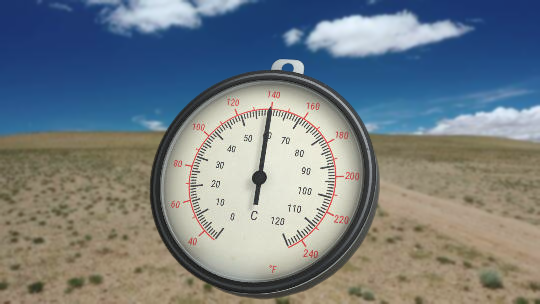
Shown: value=60 unit=°C
